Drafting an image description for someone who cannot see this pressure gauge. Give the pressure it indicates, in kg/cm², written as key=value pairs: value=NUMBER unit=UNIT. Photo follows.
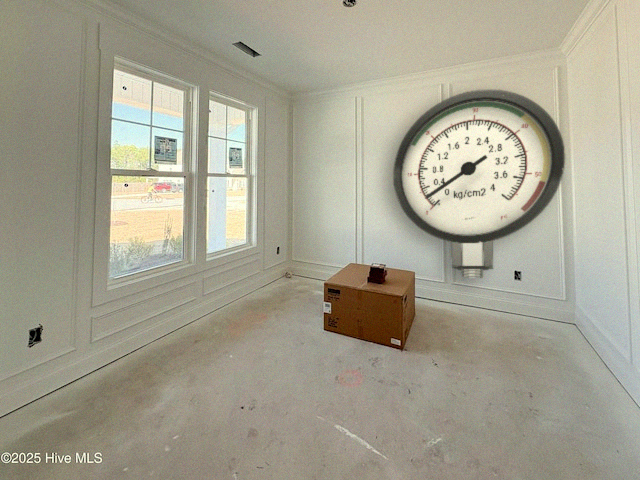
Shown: value=0.2 unit=kg/cm²
